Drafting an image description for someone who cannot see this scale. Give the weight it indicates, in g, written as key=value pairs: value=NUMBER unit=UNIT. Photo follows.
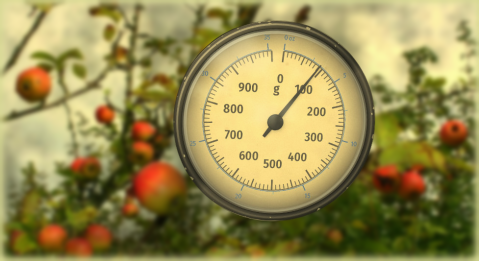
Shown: value=90 unit=g
